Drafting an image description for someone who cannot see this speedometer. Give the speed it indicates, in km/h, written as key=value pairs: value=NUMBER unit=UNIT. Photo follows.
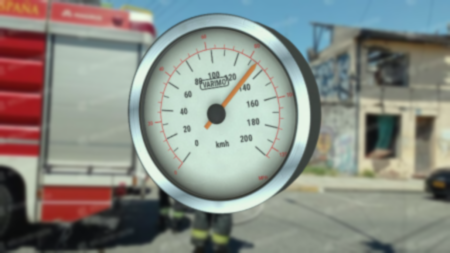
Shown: value=135 unit=km/h
